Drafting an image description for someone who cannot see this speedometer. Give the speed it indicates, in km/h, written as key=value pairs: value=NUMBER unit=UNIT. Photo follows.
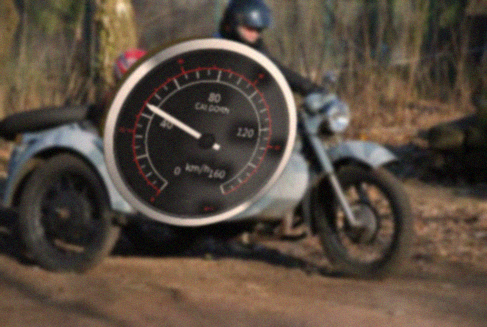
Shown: value=45 unit=km/h
